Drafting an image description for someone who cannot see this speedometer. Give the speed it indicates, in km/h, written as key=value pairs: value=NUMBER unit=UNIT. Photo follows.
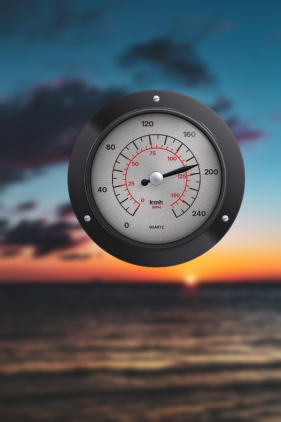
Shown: value=190 unit=km/h
